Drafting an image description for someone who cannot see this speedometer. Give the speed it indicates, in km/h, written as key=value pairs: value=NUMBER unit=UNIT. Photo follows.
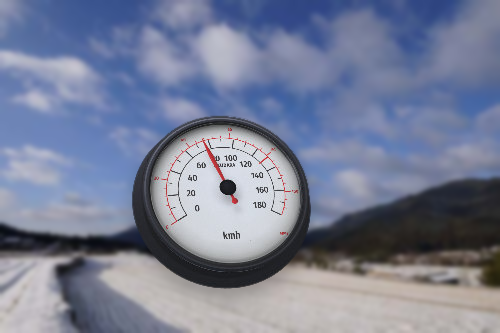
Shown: value=75 unit=km/h
